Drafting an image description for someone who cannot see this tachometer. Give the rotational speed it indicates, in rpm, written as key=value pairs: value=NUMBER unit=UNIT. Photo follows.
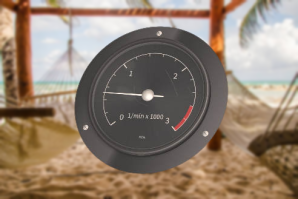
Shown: value=500 unit=rpm
